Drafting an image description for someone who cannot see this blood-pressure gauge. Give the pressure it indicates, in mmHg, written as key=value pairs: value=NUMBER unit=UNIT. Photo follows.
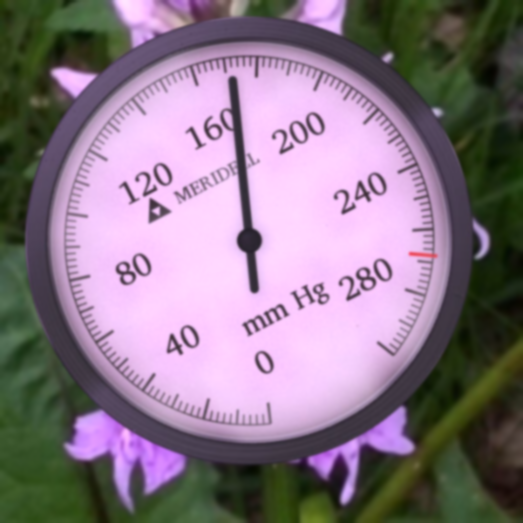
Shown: value=172 unit=mmHg
